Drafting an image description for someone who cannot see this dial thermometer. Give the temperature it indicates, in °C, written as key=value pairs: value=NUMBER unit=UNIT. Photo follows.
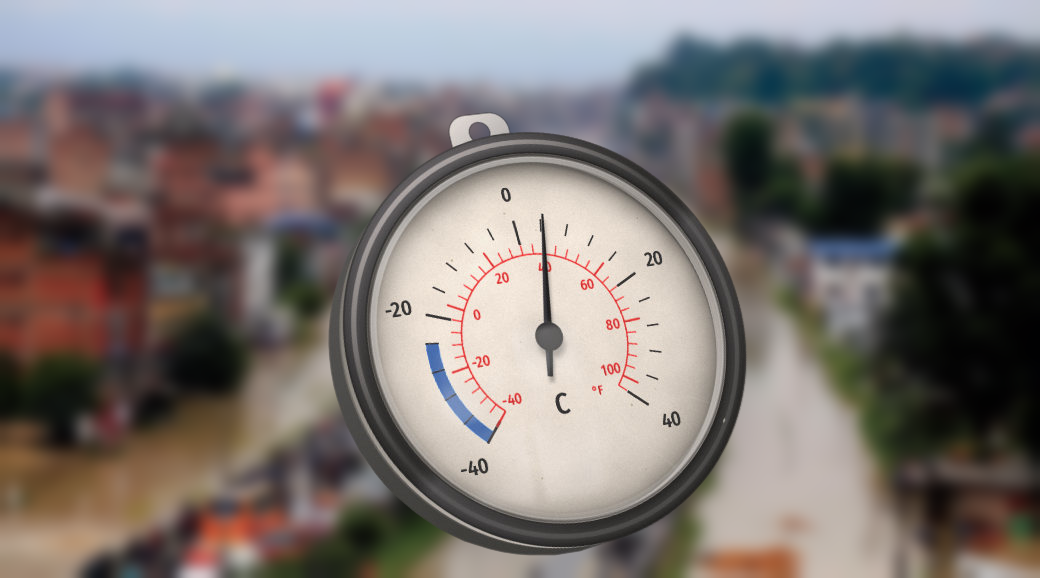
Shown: value=4 unit=°C
